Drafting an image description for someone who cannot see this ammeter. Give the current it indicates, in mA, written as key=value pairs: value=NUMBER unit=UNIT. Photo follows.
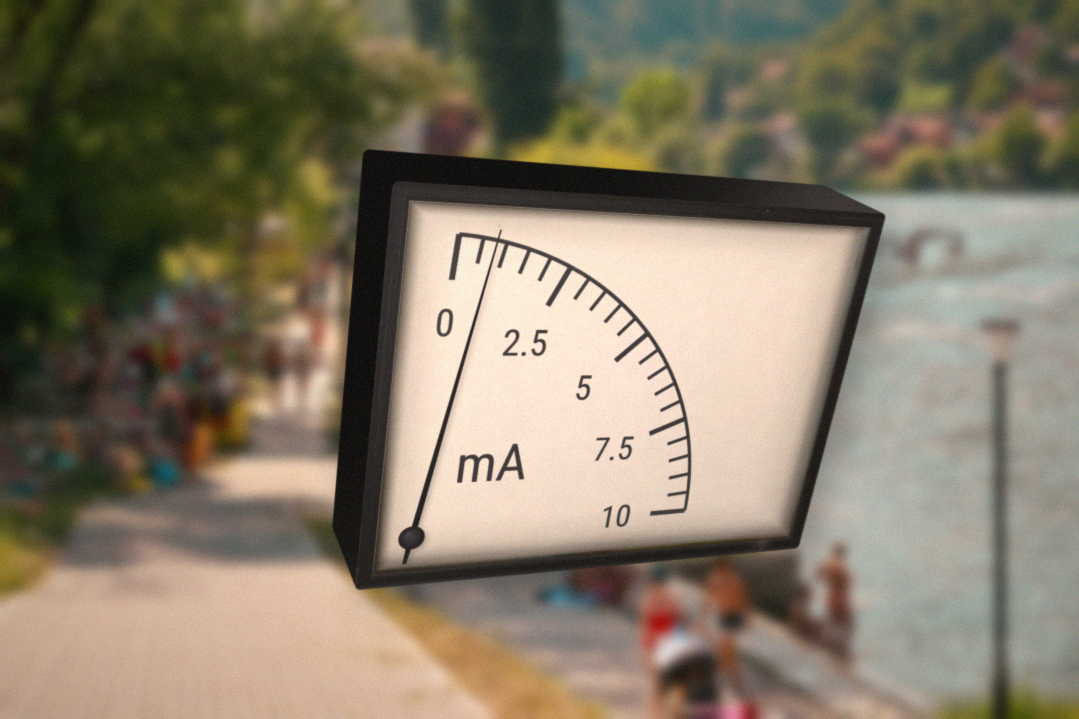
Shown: value=0.75 unit=mA
